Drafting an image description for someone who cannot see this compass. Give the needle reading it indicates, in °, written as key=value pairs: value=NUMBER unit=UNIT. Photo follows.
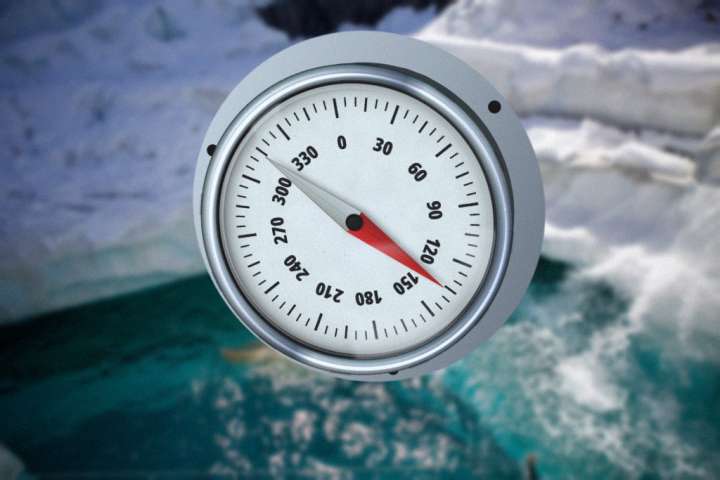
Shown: value=135 unit=°
